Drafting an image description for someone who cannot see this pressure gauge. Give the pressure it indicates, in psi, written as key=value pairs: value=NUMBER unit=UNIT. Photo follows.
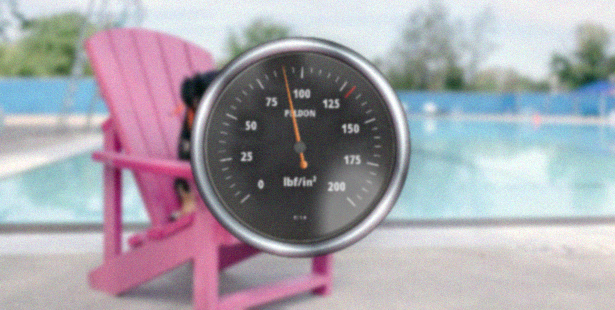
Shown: value=90 unit=psi
